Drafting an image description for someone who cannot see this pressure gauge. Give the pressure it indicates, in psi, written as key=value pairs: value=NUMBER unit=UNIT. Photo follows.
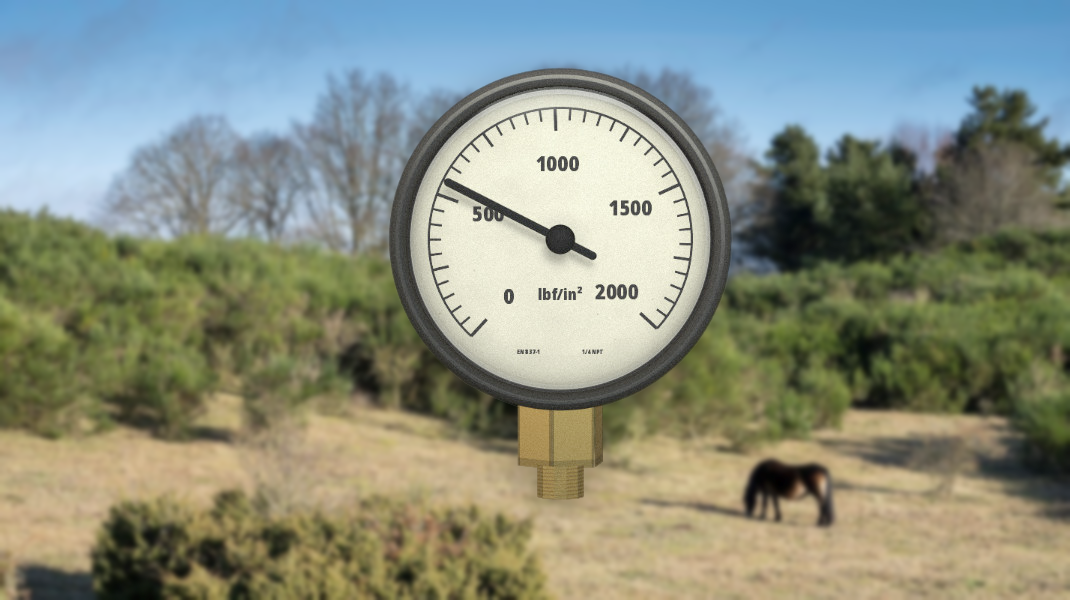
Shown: value=550 unit=psi
